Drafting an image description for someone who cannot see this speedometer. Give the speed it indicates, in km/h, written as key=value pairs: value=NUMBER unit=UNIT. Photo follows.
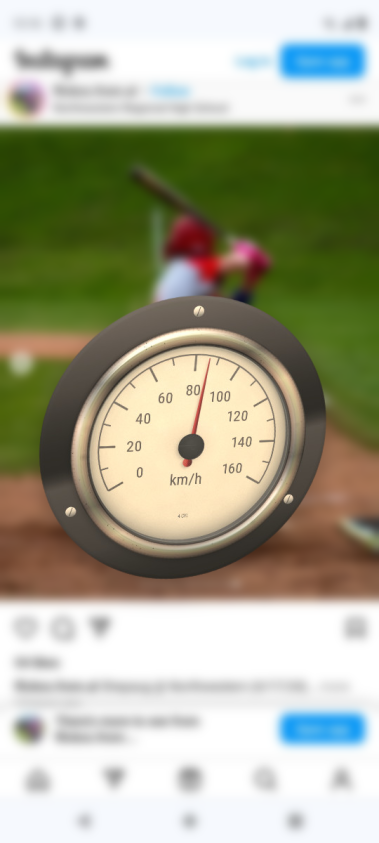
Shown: value=85 unit=km/h
